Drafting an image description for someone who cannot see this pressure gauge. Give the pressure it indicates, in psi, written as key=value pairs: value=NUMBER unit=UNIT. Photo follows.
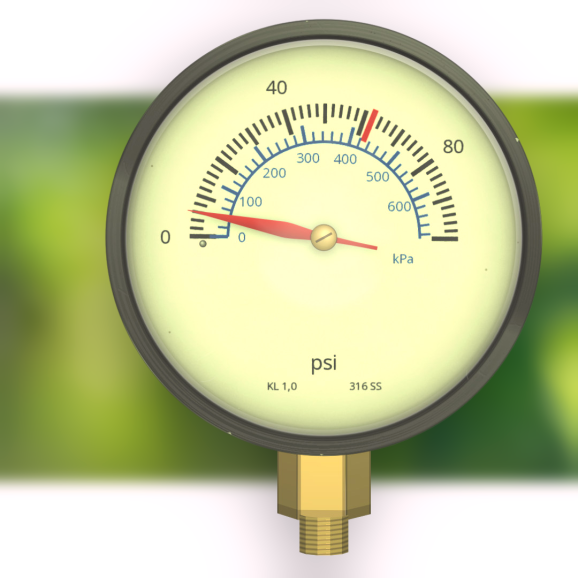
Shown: value=6 unit=psi
